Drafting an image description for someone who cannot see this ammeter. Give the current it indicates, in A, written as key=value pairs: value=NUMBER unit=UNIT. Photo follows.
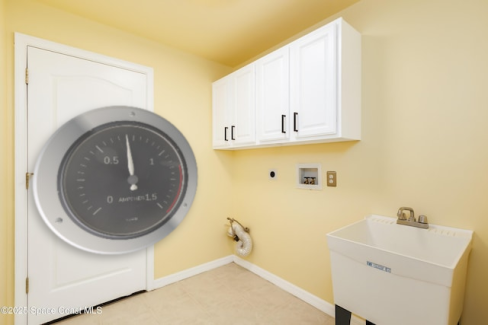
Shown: value=0.7 unit=A
